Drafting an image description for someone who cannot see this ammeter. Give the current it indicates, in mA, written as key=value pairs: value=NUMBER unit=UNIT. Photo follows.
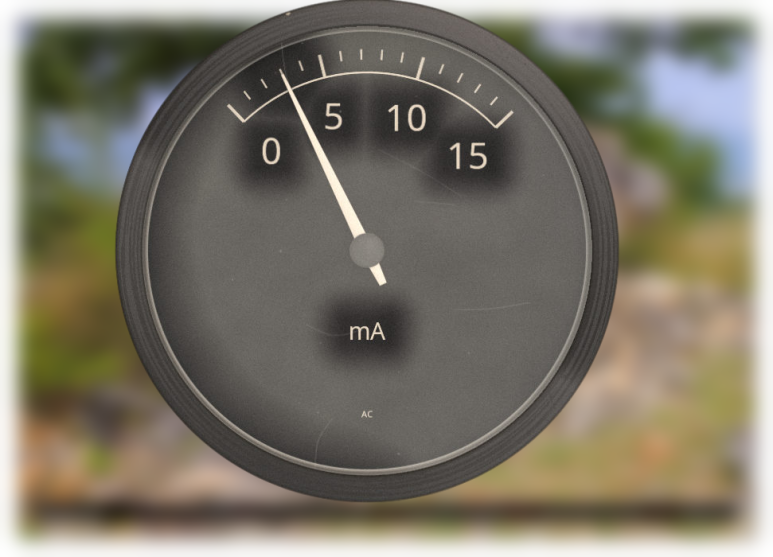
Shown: value=3 unit=mA
